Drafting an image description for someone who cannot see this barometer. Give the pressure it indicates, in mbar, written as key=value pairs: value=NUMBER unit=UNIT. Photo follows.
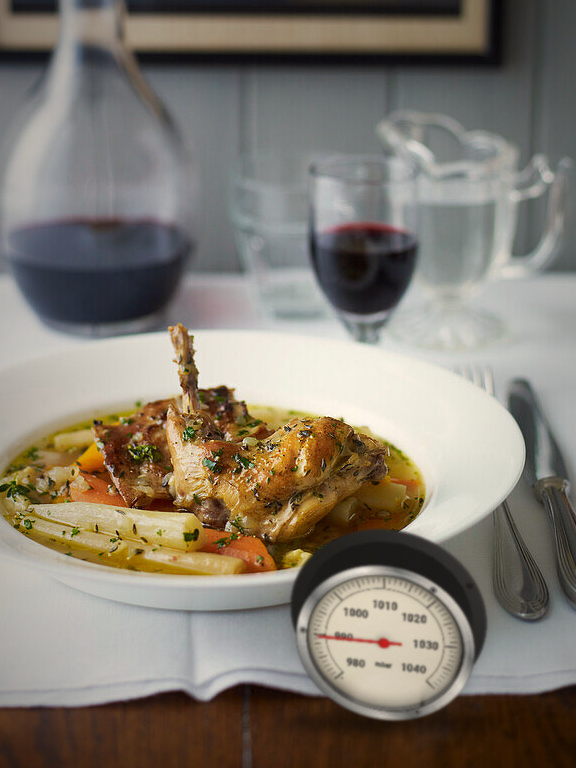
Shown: value=990 unit=mbar
